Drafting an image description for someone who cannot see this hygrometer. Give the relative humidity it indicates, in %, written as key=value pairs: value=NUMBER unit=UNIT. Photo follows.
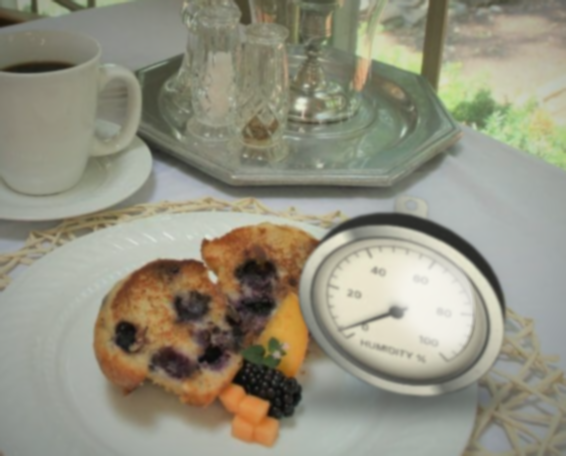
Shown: value=4 unit=%
